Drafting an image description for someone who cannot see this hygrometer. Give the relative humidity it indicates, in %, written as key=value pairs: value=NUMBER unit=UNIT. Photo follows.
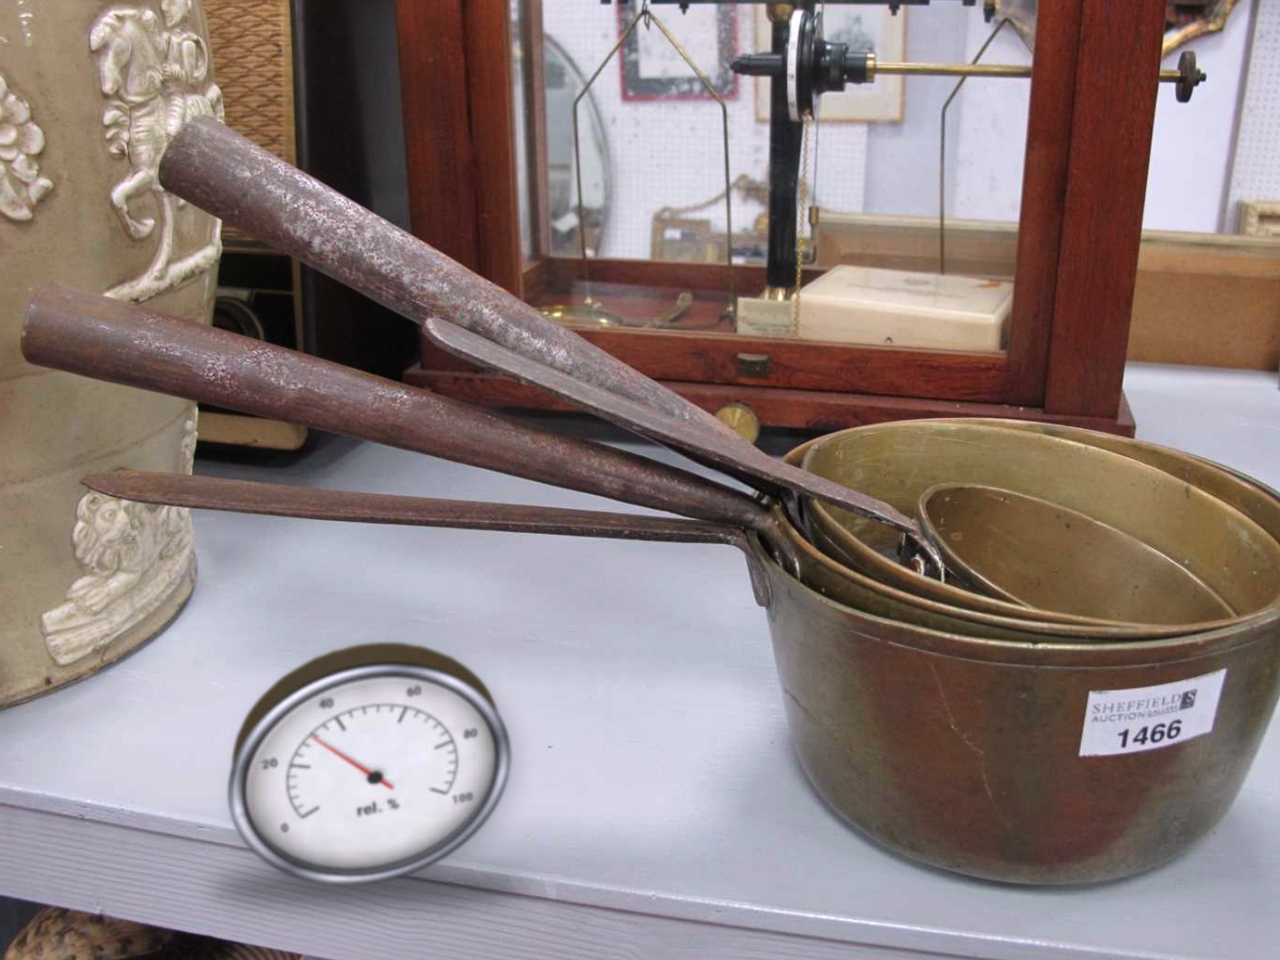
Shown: value=32 unit=%
